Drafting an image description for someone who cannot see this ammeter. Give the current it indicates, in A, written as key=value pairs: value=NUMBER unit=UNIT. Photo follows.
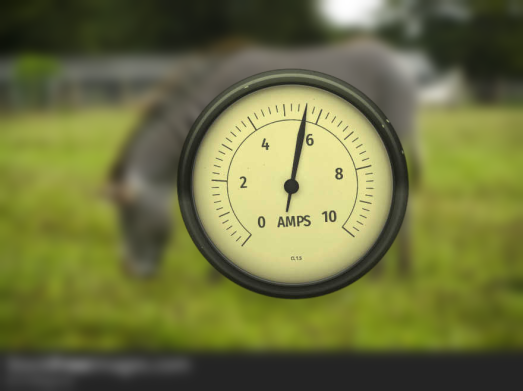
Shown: value=5.6 unit=A
